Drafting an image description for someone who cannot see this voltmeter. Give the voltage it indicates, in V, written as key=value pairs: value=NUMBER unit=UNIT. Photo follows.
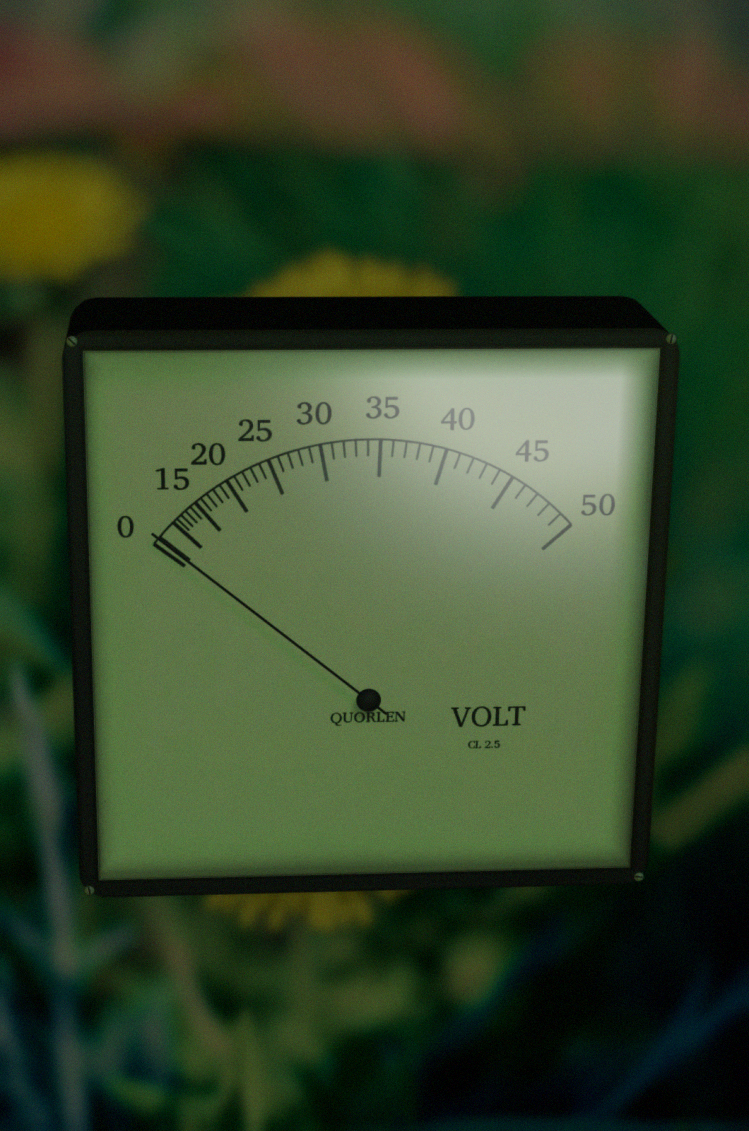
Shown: value=5 unit=V
